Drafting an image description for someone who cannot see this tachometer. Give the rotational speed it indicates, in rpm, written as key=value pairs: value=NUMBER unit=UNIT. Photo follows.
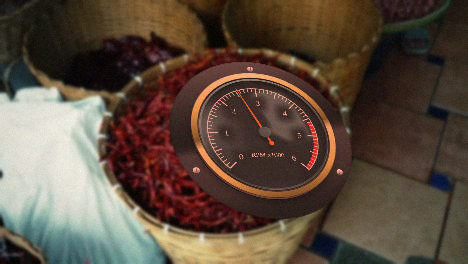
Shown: value=2500 unit=rpm
